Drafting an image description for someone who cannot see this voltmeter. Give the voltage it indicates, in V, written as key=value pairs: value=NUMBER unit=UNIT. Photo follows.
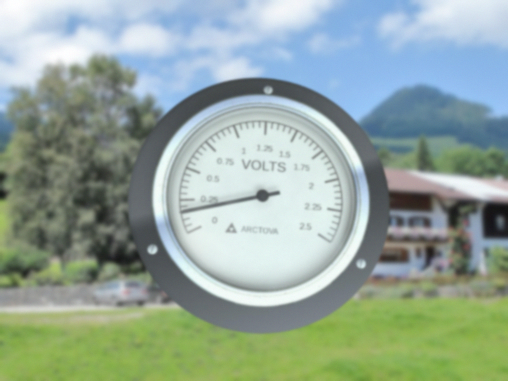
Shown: value=0.15 unit=V
